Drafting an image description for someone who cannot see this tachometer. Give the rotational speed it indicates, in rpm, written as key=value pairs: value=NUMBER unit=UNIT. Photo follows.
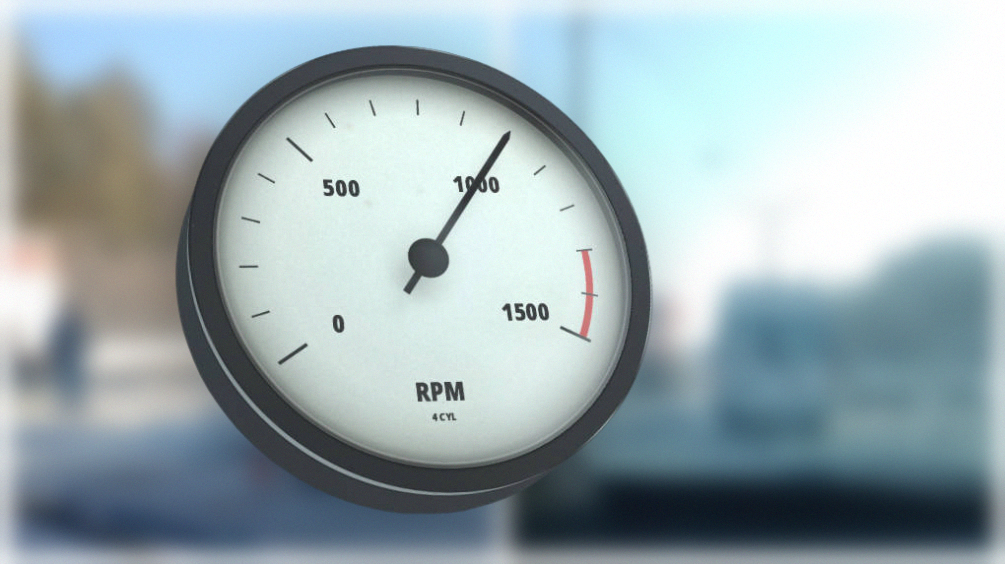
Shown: value=1000 unit=rpm
